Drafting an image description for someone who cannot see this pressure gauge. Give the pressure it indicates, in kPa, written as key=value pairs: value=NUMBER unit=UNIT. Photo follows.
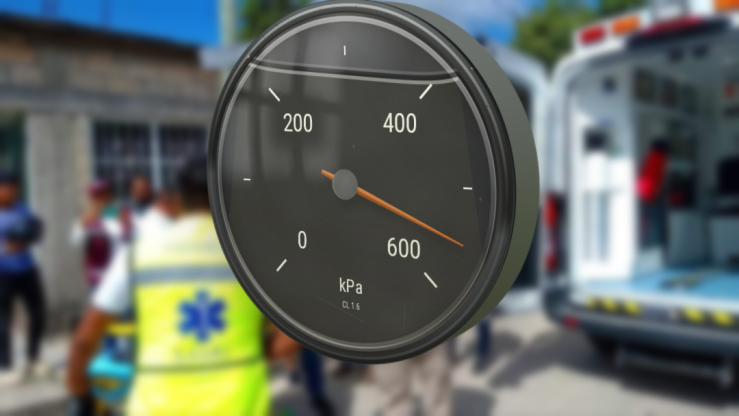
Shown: value=550 unit=kPa
